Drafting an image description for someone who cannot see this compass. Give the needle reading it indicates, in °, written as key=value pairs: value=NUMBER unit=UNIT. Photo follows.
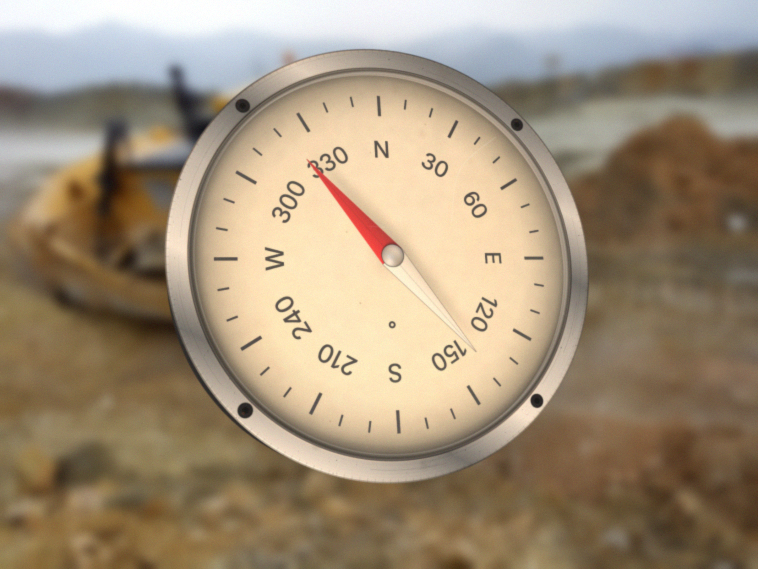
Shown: value=320 unit=°
